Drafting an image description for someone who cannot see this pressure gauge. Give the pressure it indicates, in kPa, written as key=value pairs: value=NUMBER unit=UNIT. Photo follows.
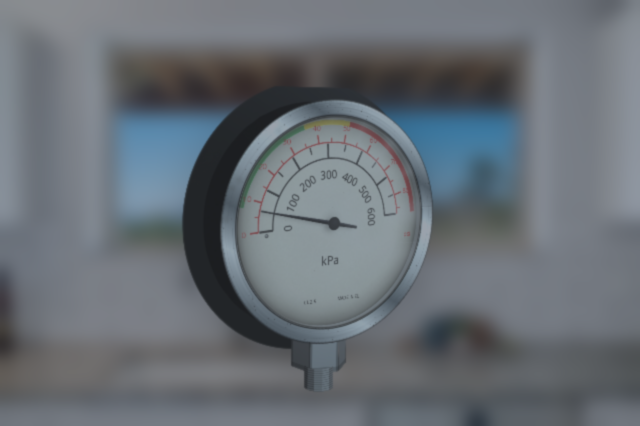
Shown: value=50 unit=kPa
